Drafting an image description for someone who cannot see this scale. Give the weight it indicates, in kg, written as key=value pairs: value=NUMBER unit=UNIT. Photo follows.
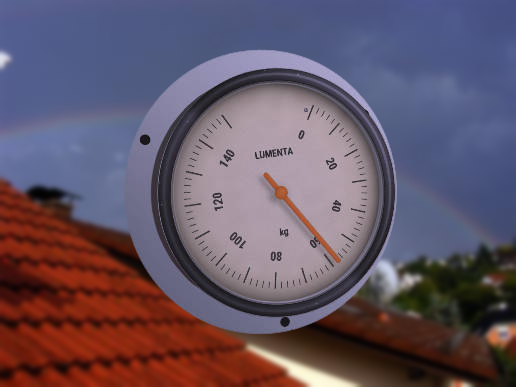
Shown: value=58 unit=kg
